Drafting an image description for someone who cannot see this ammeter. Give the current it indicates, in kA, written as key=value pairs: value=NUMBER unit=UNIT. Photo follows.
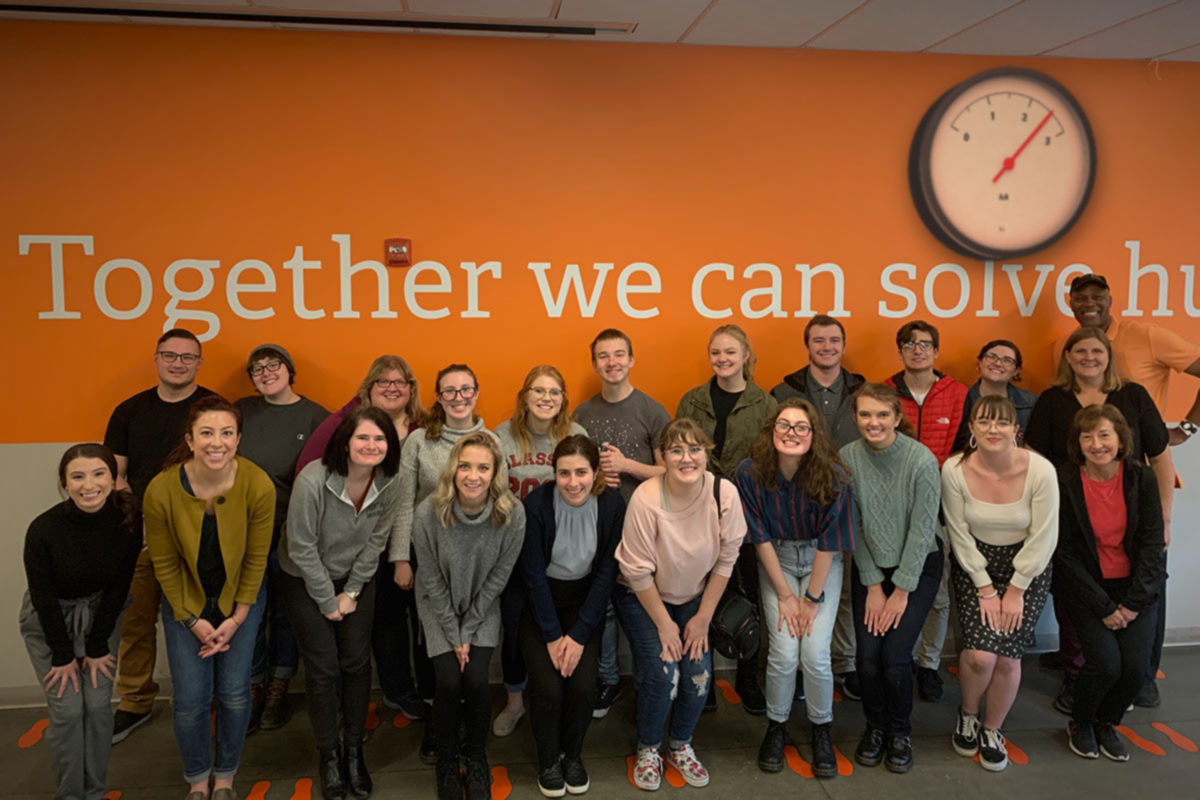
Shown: value=2.5 unit=kA
